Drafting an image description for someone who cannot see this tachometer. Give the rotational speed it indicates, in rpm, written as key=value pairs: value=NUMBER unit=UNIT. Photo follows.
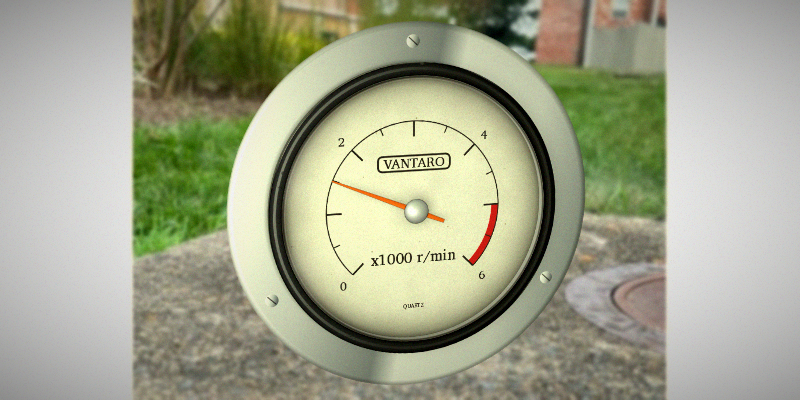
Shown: value=1500 unit=rpm
